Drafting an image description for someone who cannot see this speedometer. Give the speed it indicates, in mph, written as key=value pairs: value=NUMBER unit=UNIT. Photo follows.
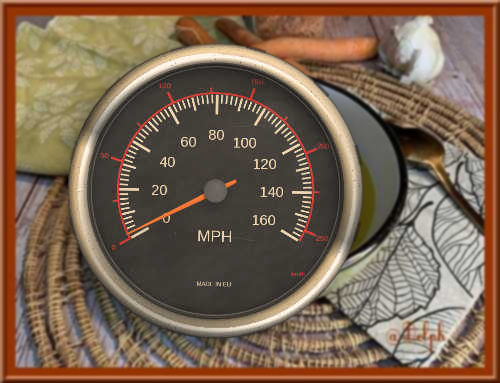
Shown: value=2 unit=mph
